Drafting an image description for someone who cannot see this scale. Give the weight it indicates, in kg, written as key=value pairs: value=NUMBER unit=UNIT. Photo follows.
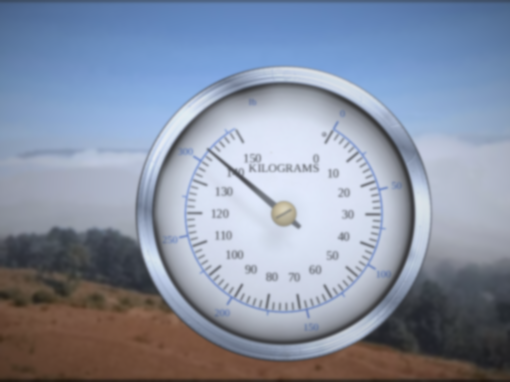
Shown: value=140 unit=kg
